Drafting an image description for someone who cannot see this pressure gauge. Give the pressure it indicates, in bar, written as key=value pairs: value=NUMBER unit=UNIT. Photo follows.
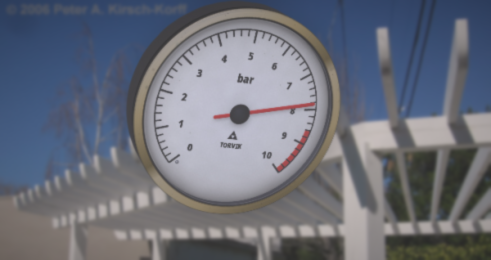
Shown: value=7.8 unit=bar
